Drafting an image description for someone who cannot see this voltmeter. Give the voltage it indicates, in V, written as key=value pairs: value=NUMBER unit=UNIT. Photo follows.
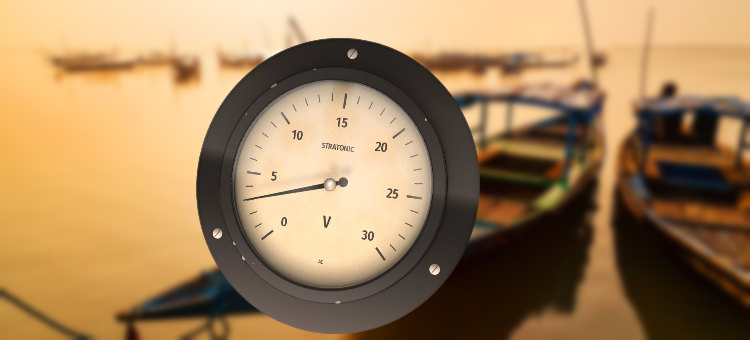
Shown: value=3 unit=V
